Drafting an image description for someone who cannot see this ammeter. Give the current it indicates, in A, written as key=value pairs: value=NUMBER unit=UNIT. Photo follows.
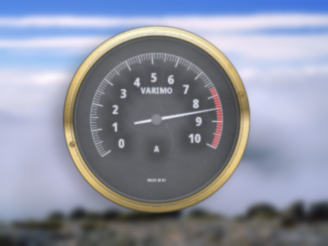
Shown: value=8.5 unit=A
